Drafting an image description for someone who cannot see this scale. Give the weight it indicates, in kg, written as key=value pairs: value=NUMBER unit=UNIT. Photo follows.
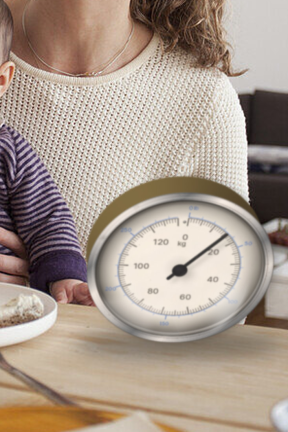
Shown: value=15 unit=kg
